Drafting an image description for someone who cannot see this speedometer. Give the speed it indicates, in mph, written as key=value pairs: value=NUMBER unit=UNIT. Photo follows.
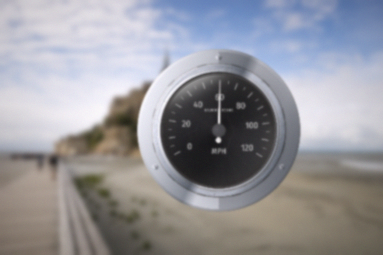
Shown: value=60 unit=mph
